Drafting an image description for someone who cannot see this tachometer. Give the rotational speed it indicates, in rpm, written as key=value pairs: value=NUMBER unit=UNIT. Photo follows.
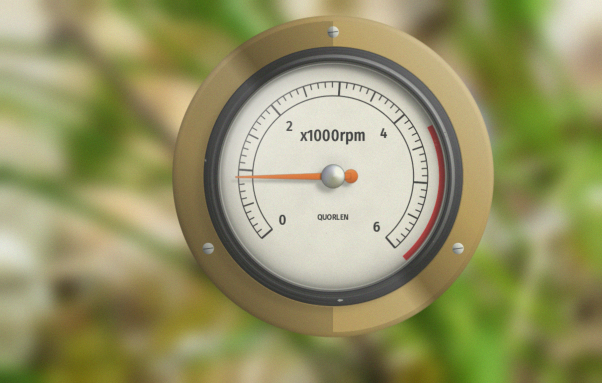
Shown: value=900 unit=rpm
